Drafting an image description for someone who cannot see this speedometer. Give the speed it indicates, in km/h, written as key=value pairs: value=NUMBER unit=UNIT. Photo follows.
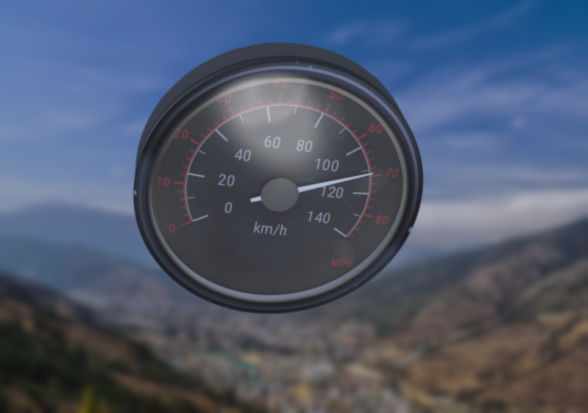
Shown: value=110 unit=km/h
